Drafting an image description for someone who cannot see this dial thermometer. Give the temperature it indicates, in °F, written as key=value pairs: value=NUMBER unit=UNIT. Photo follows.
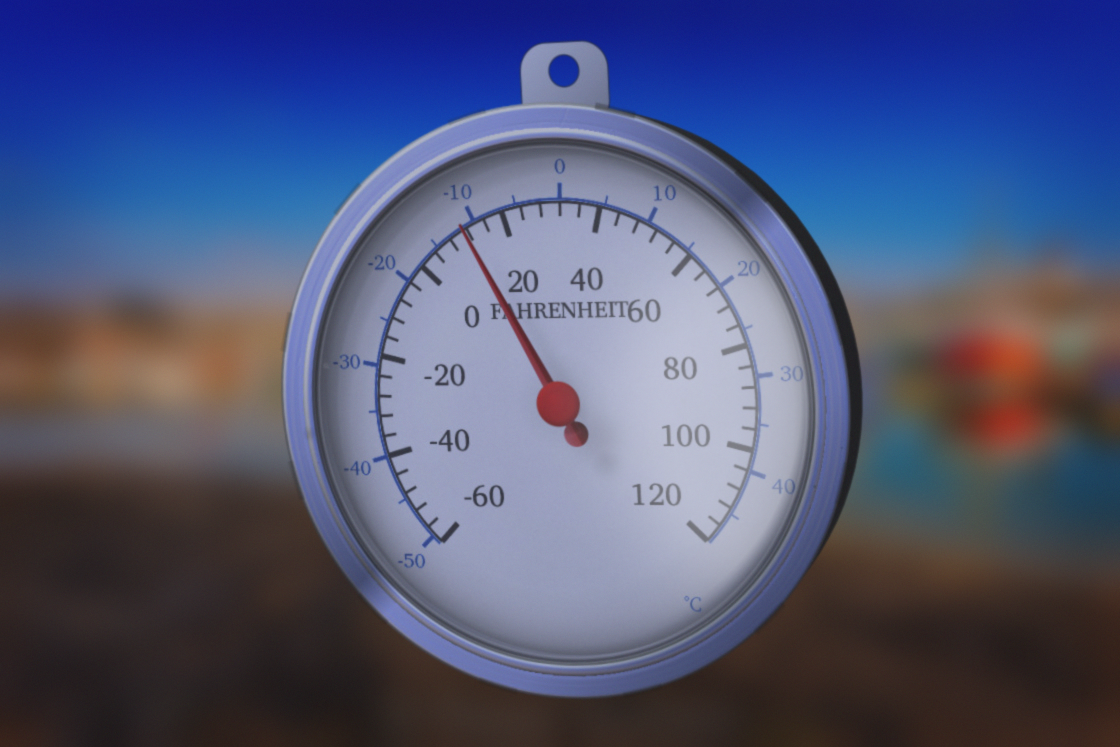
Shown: value=12 unit=°F
